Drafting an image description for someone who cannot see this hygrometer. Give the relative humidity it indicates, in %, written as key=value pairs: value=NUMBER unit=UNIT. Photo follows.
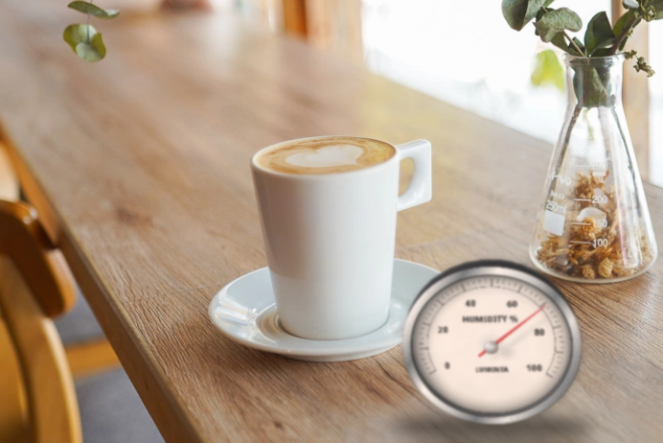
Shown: value=70 unit=%
